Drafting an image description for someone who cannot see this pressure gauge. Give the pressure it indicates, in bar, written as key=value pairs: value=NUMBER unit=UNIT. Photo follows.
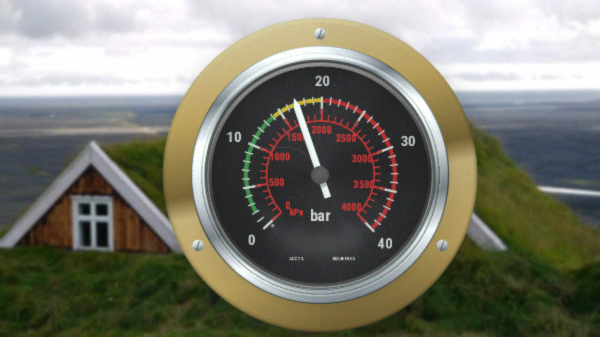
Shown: value=17 unit=bar
